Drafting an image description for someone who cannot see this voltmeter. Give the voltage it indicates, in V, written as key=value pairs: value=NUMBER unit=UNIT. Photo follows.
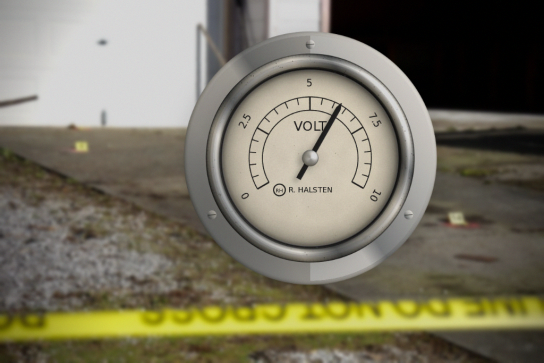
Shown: value=6.25 unit=V
